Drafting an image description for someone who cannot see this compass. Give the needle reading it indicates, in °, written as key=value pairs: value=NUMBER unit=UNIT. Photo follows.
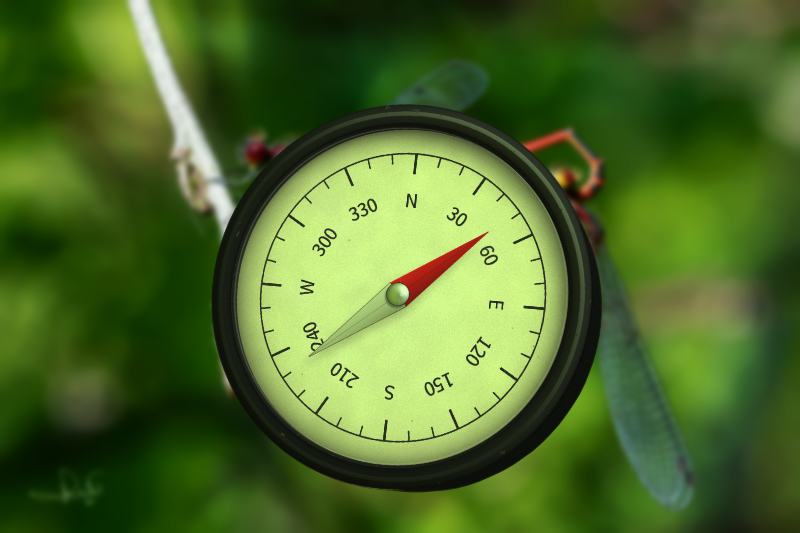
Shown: value=50 unit=°
